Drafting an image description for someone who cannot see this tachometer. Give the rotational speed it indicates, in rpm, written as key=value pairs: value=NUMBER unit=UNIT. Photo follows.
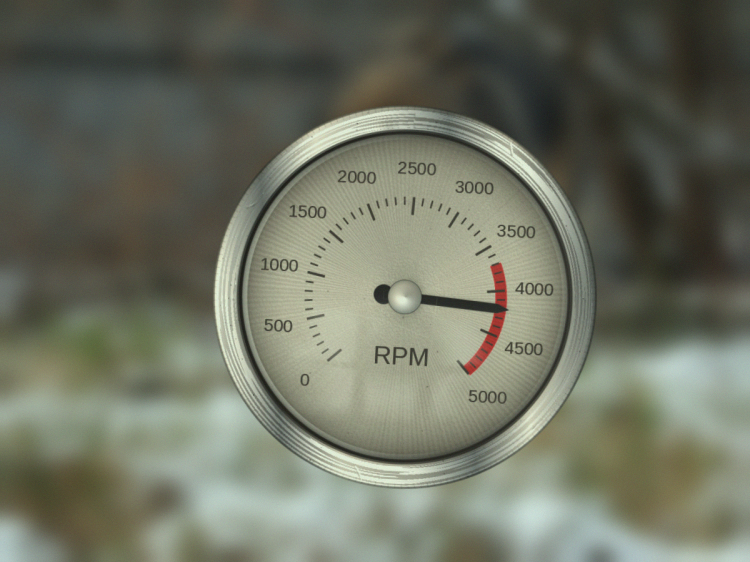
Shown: value=4200 unit=rpm
